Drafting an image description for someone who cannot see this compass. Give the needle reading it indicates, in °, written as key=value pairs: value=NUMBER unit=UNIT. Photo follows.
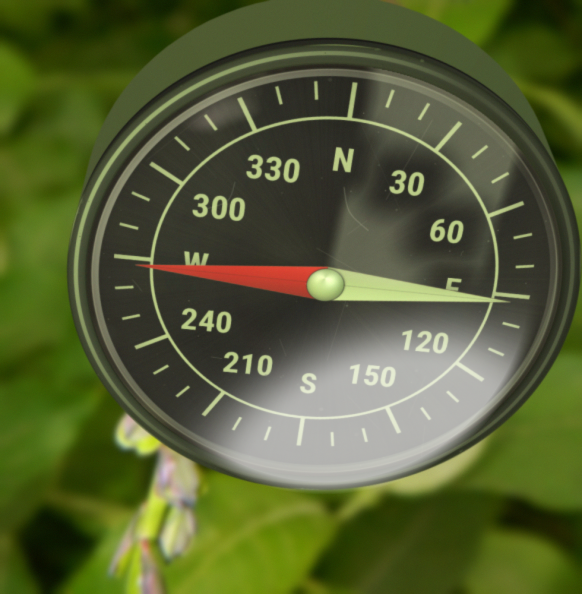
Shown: value=270 unit=°
